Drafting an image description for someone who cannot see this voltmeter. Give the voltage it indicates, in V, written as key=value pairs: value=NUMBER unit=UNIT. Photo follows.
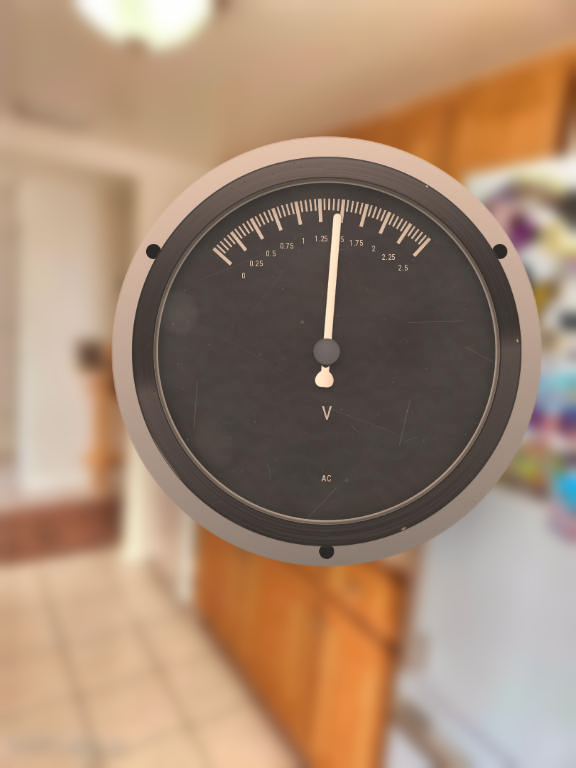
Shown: value=1.45 unit=V
